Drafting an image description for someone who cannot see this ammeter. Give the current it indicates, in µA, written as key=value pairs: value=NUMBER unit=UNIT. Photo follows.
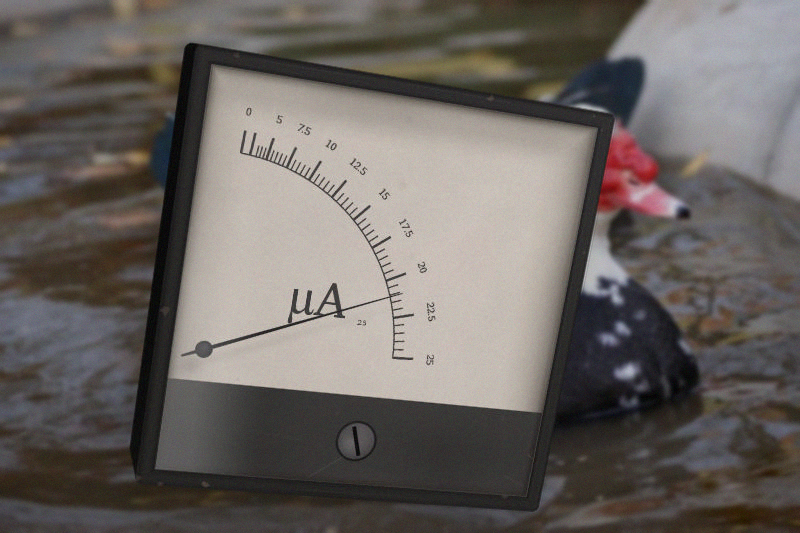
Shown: value=21 unit=µA
